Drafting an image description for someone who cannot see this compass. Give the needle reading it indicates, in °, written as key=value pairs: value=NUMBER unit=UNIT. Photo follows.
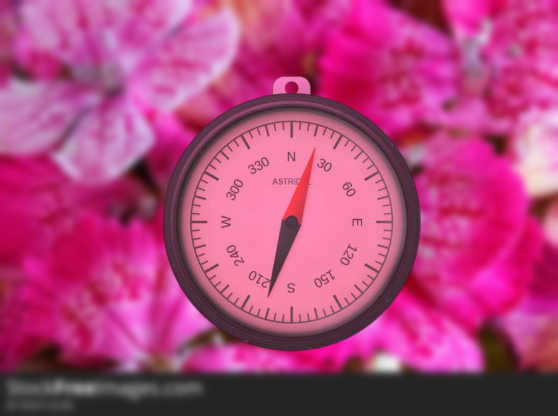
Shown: value=17.5 unit=°
